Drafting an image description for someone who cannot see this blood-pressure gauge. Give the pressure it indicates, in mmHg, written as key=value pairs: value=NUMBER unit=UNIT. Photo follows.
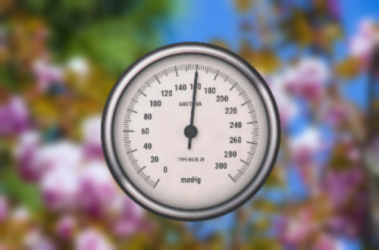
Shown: value=160 unit=mmHg
